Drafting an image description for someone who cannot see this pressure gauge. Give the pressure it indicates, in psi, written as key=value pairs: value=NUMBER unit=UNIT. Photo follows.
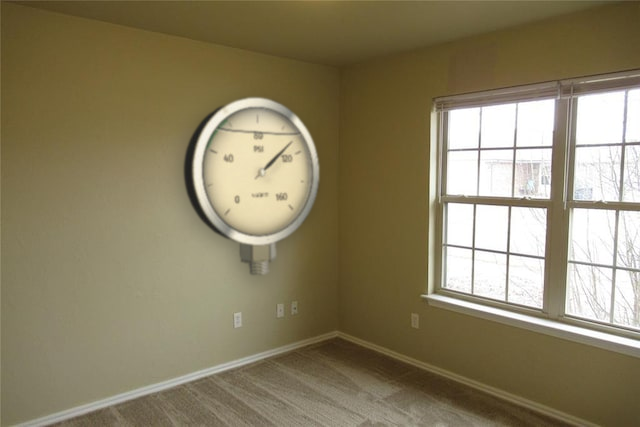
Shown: value=110 unit=psi
